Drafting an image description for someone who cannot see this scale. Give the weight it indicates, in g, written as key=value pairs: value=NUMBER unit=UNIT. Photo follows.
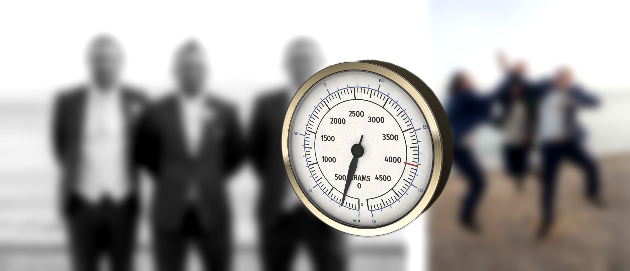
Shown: value=250 unit=g
